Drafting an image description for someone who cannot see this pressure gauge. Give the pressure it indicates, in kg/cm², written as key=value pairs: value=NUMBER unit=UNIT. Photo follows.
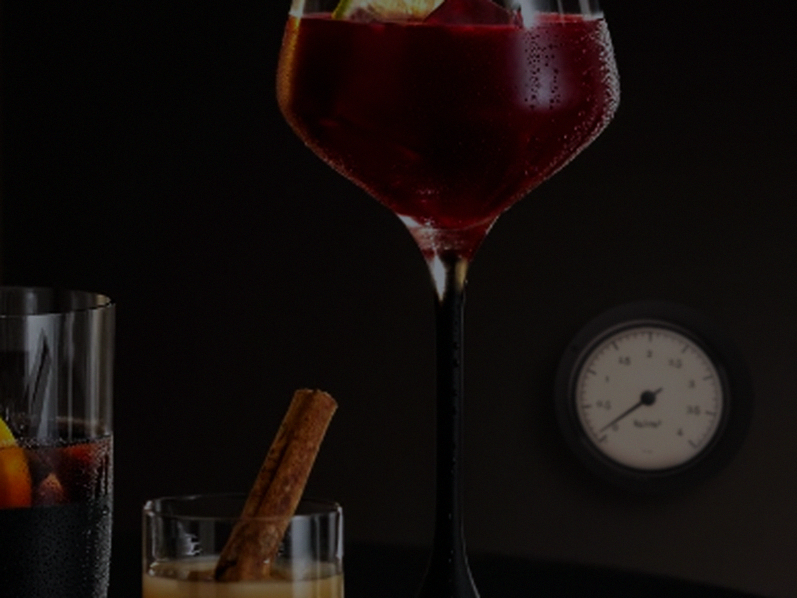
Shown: value=0.1 unit=kg/cm²
